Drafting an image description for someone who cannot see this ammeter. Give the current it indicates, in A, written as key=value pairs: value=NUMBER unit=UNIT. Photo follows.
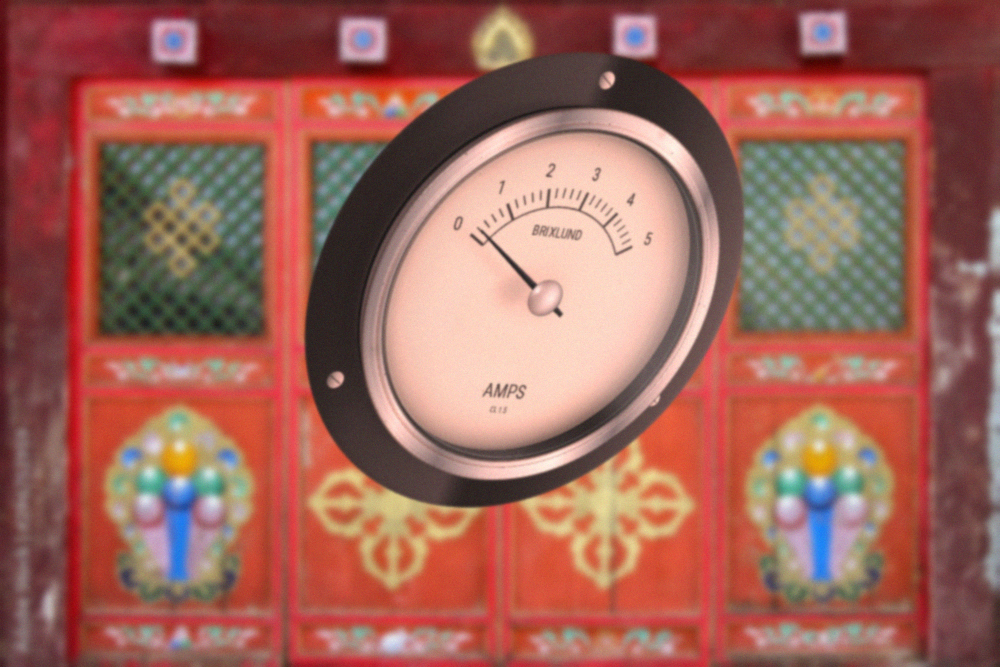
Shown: value=0.2 unit=A
